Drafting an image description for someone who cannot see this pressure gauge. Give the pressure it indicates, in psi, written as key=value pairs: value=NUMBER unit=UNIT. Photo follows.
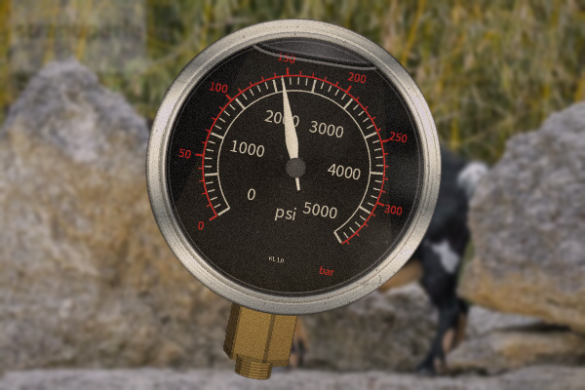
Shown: value=2100 unit=psi
